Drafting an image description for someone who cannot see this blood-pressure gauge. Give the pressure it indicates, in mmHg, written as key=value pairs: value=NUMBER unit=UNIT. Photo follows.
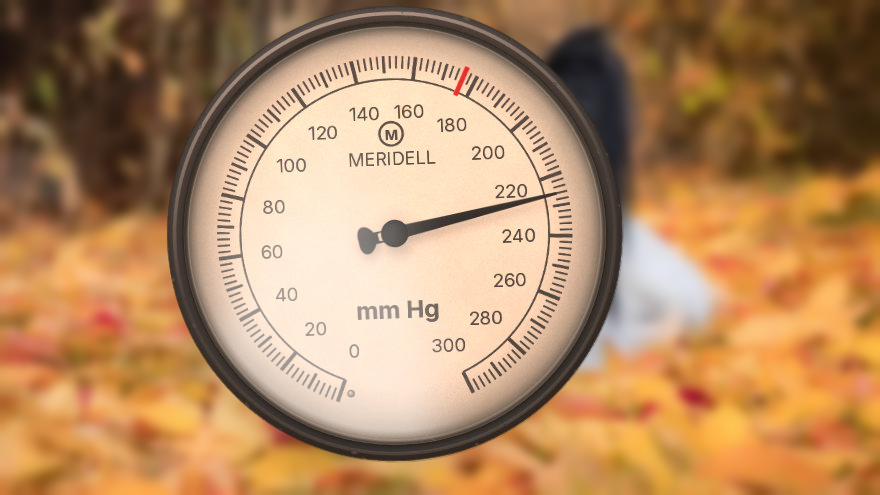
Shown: value=226 unit=mmHg
